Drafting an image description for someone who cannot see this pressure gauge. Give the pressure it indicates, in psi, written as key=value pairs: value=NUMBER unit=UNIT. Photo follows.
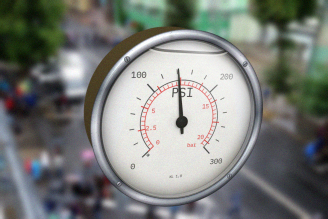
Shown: value=140 unit=psi
